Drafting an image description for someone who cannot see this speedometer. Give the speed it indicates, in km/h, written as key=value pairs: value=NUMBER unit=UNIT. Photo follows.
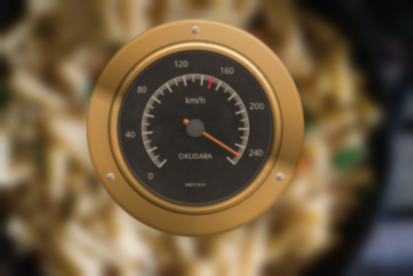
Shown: value=250 unit=km/h
